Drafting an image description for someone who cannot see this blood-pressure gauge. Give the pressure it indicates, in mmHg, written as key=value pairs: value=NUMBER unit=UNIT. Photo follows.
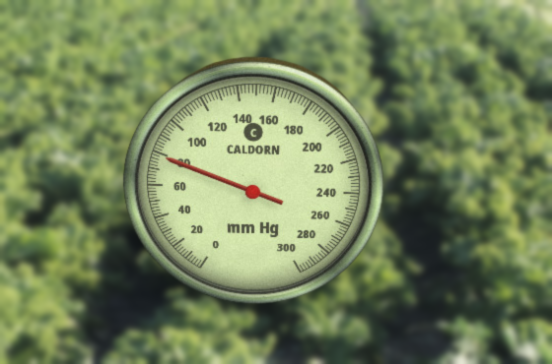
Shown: value=80 unit=mmHg
